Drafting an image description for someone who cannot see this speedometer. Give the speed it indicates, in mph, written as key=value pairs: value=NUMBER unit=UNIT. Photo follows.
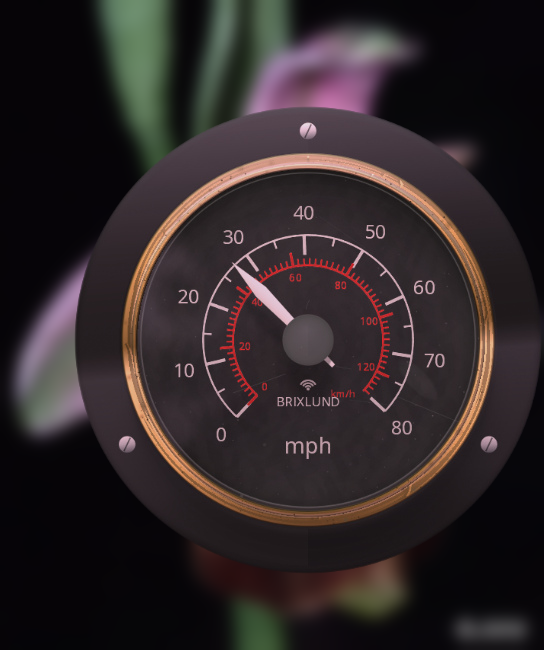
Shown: value=27.5 unit=mph
